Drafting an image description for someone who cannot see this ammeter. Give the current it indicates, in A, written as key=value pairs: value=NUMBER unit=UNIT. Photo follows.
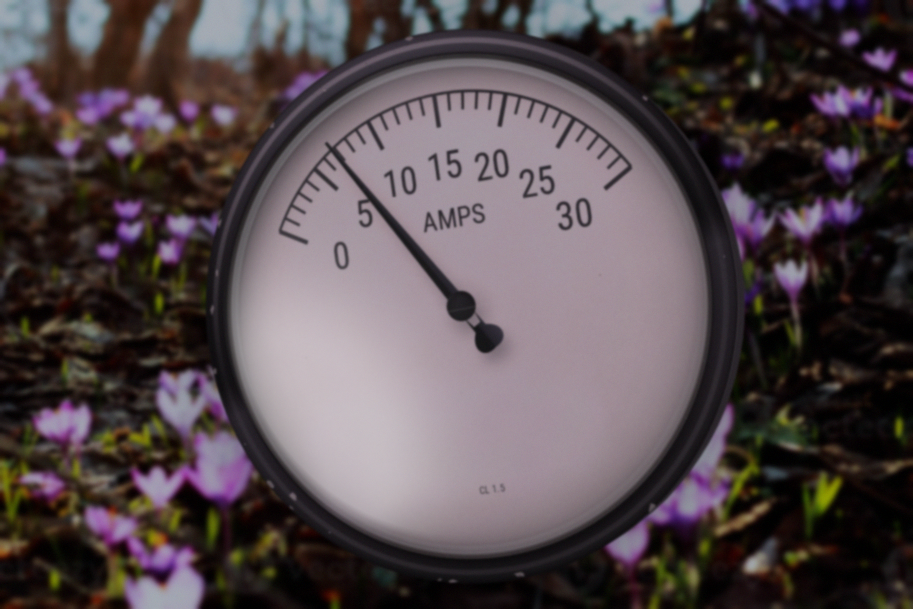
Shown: value=7 unit=A
